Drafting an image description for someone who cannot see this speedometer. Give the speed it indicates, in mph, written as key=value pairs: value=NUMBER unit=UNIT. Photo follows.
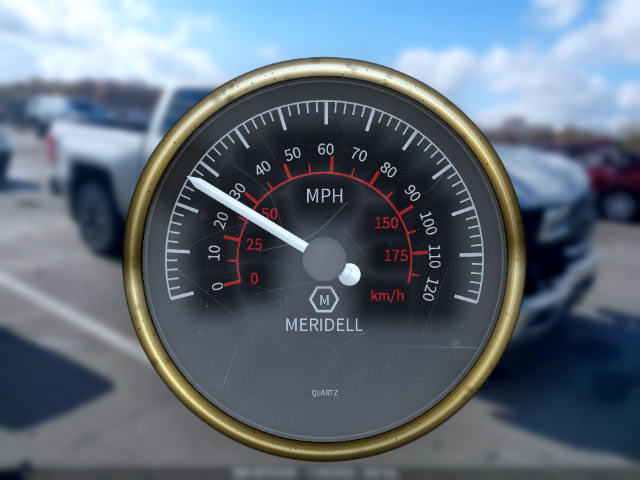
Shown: value=26 unit=mph
